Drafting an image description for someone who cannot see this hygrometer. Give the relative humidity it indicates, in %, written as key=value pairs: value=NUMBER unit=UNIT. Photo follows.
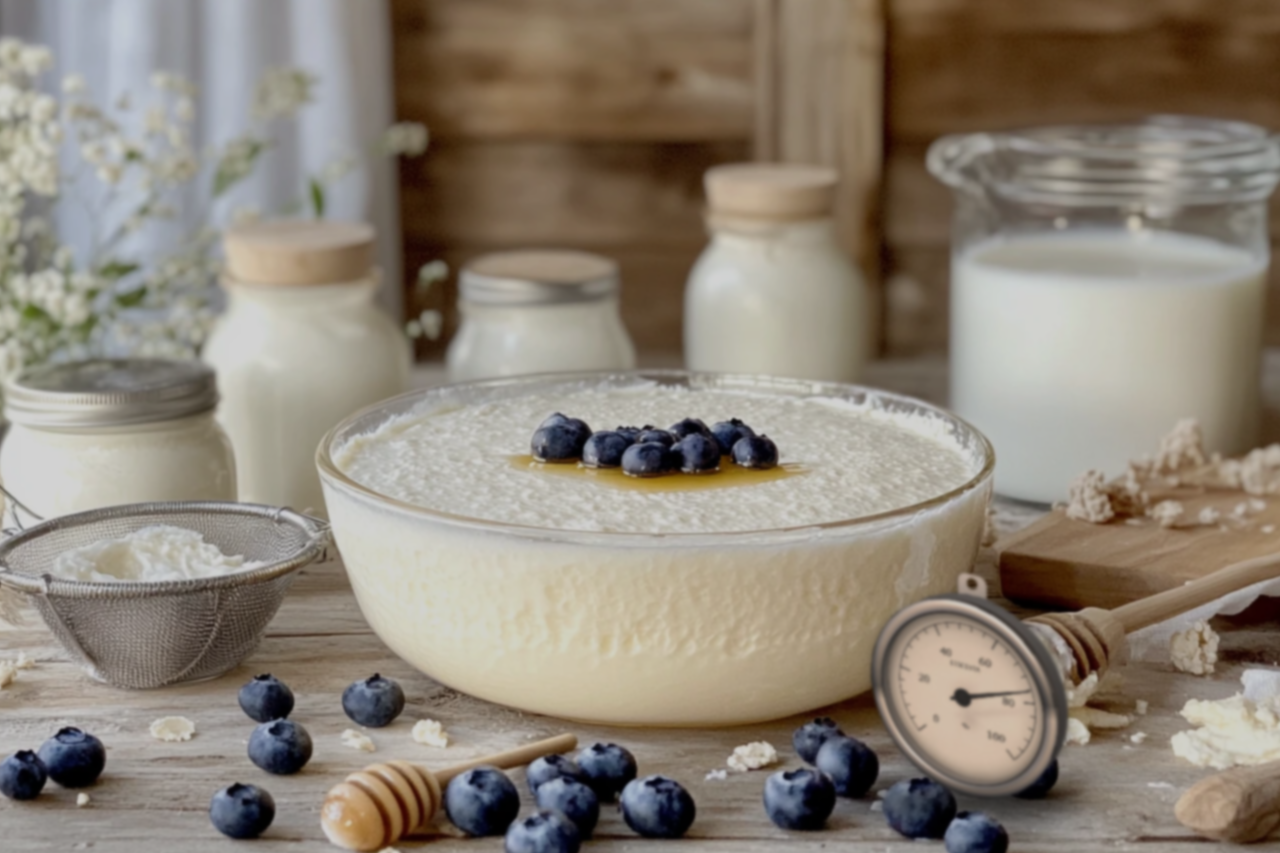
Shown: value=76 unit=%
